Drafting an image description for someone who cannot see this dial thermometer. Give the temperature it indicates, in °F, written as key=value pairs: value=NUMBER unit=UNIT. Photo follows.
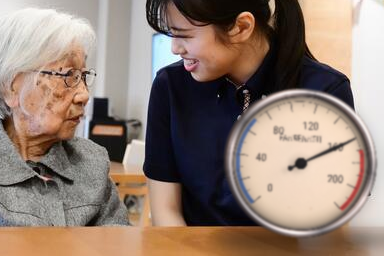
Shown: value=160 unit=°F
